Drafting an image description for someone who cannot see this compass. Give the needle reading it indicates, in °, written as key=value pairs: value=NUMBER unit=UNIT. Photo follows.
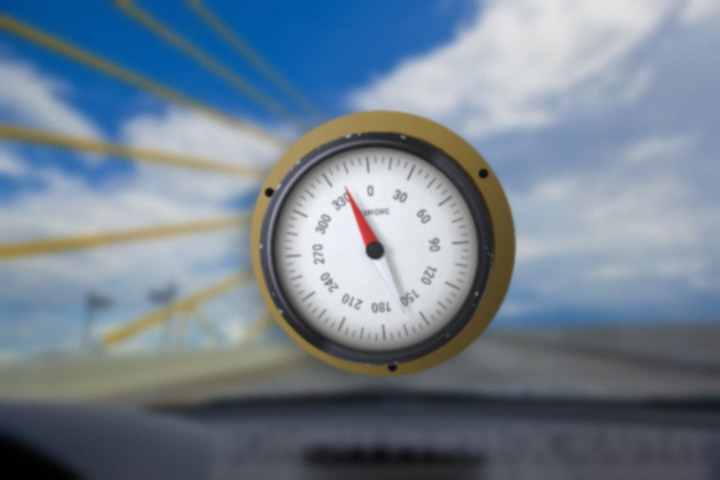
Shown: value=340 unit=°
